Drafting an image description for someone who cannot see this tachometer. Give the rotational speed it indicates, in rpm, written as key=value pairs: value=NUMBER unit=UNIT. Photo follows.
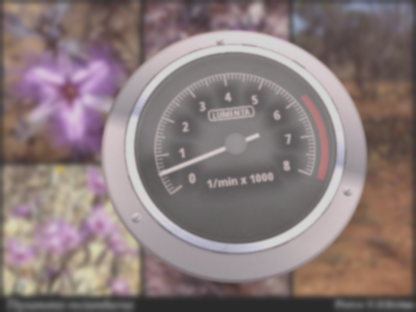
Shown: value=500 unit=rpm
